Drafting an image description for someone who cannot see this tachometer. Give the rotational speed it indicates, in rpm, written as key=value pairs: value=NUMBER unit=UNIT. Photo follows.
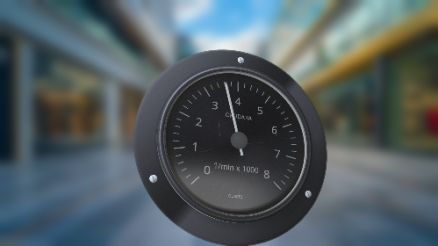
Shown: value=3600 unit=rpm
